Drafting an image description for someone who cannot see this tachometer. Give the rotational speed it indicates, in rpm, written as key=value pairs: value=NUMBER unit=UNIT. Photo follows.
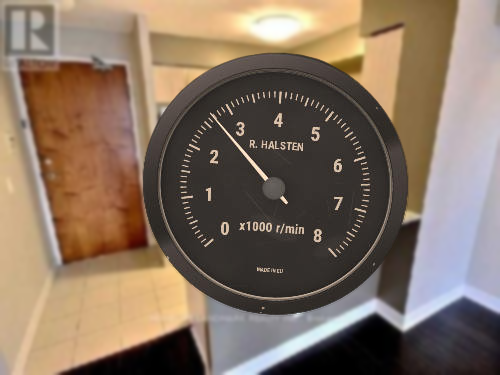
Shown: value=2700 unit=rpm
